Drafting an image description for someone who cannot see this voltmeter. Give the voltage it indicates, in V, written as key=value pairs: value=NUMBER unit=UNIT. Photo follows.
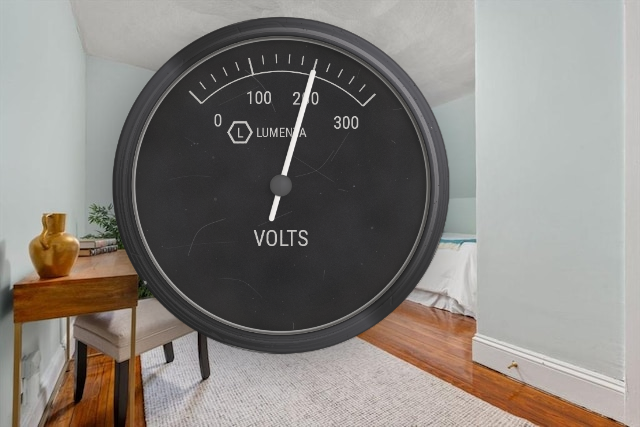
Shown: value=200 unit=V
